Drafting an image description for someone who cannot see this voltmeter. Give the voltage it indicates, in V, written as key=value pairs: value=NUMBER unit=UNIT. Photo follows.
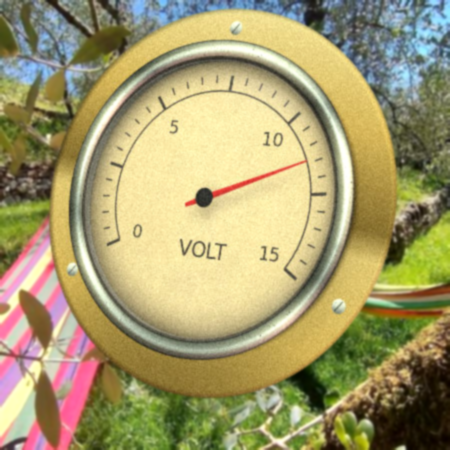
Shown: value=11.5 unit=V
